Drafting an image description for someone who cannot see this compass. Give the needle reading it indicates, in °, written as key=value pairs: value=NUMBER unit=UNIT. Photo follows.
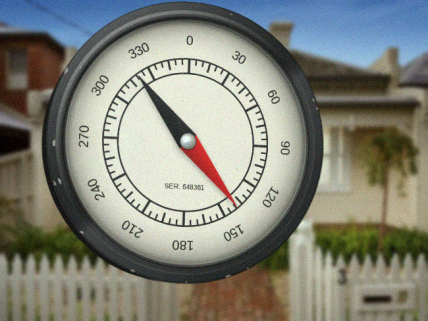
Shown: value=140 unit=°
